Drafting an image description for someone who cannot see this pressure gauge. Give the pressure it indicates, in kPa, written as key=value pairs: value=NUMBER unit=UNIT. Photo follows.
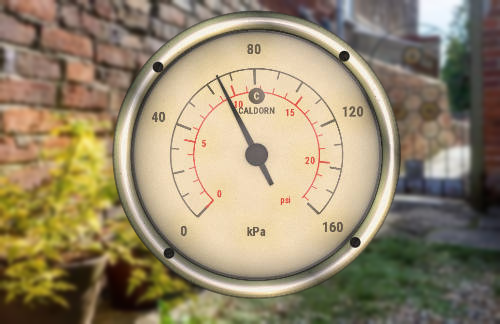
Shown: value=65 unit=kPa
